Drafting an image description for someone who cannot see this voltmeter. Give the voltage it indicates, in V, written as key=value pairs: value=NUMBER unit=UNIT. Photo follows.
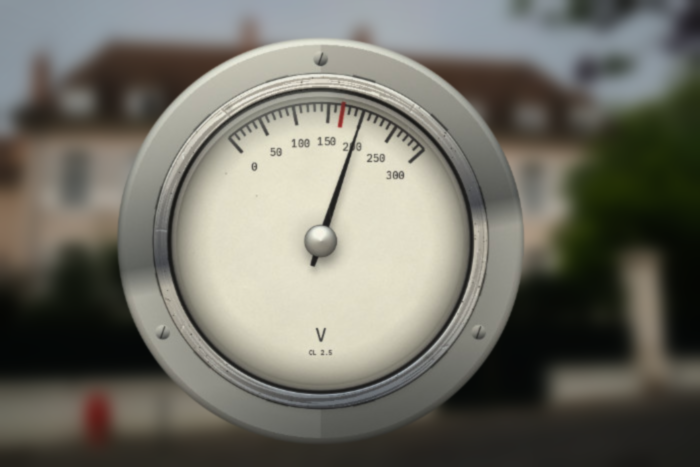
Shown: value=200 unit=V
